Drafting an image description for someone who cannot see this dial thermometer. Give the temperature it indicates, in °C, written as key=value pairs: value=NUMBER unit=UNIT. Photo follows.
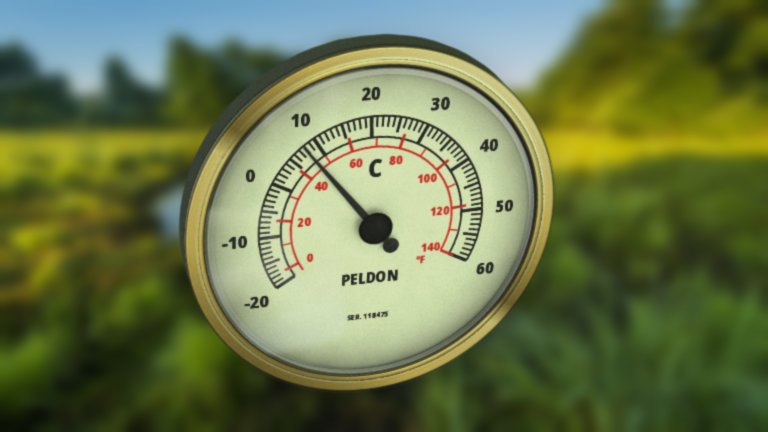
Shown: value=8 unit=°C
